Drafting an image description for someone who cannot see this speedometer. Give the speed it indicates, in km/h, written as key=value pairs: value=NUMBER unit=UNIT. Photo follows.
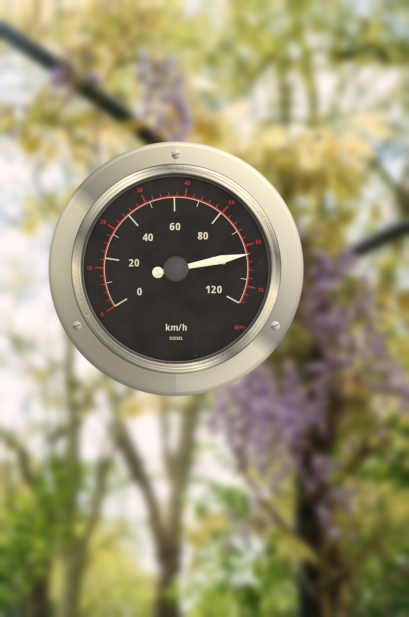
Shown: value=100 unit=km/h
